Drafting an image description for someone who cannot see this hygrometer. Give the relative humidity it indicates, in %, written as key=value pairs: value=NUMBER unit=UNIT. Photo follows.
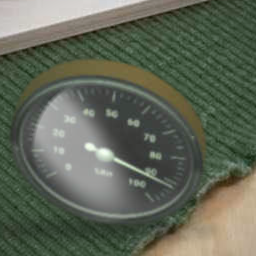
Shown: value=90 unit=%
